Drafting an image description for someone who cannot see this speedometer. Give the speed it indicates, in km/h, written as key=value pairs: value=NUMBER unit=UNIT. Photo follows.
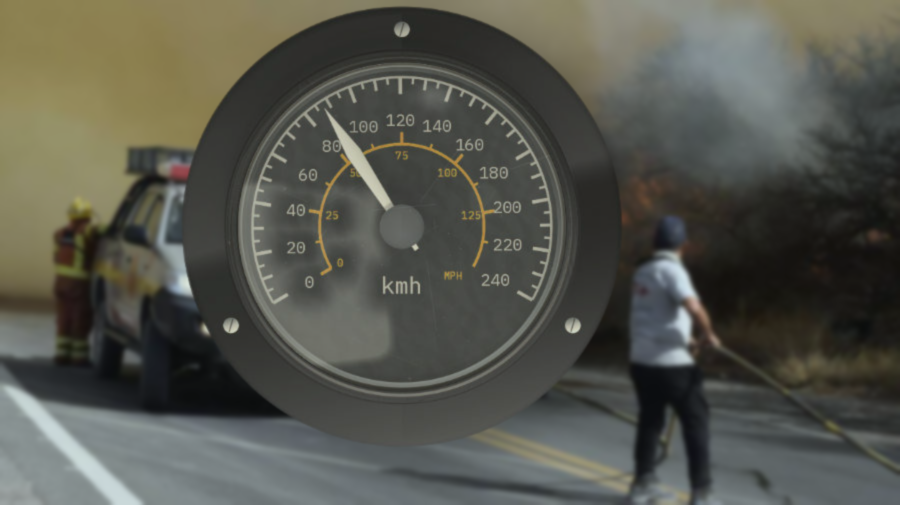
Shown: value=87.5 unit=km/h
